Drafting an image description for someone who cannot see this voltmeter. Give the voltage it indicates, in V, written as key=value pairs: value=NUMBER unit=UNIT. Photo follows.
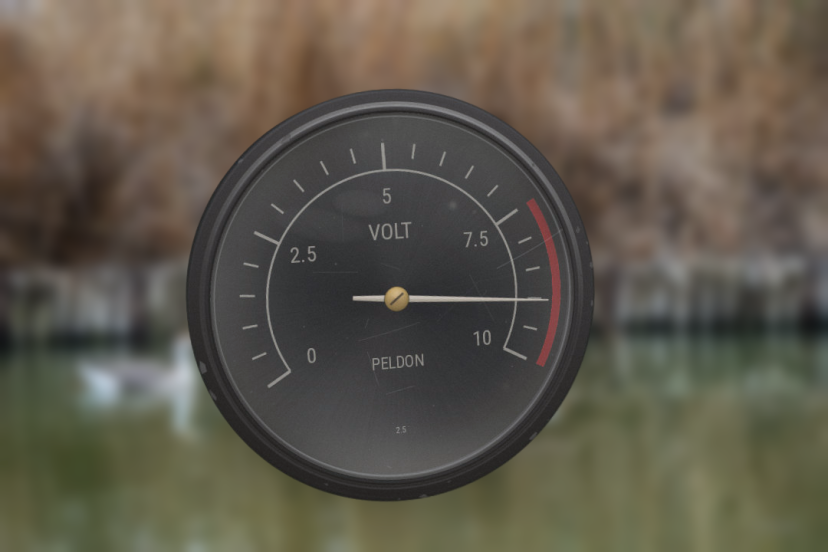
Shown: value=9 unit=V
